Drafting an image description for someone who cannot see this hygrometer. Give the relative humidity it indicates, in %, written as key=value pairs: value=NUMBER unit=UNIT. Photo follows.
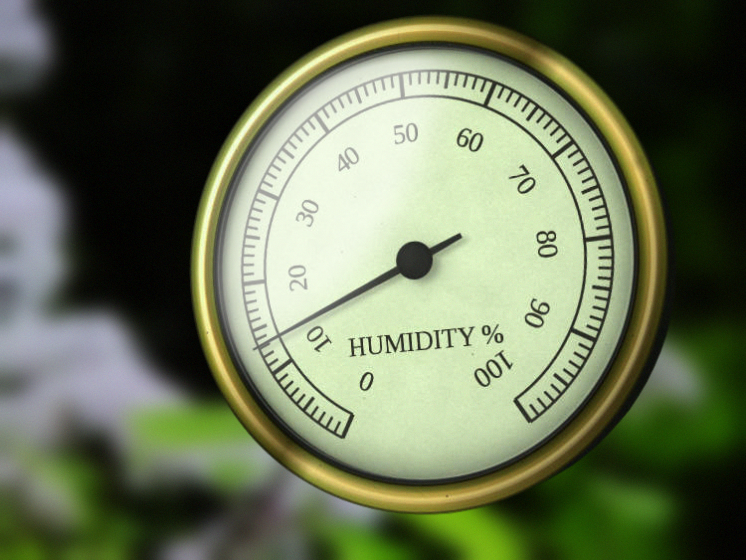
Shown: value=13 unit=%
